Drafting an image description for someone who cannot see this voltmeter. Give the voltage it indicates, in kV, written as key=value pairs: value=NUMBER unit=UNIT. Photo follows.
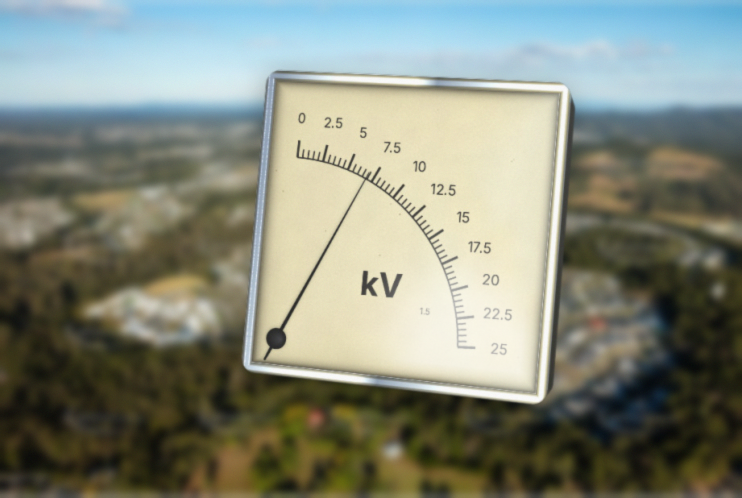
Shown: value=7 unit=kV
